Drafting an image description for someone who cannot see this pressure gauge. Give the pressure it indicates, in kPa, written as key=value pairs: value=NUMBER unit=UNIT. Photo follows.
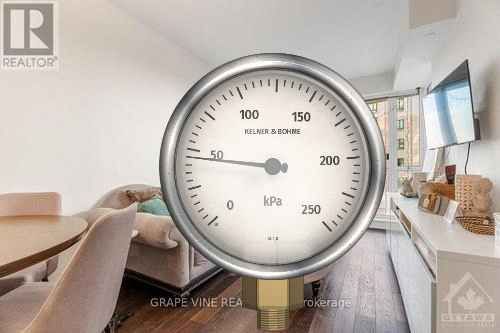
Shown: value=45 unit=kPa
